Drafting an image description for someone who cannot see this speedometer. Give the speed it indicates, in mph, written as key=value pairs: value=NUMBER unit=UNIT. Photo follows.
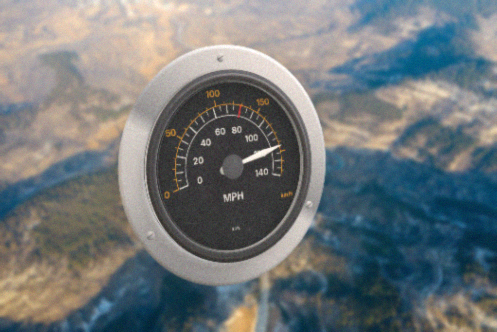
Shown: value=120 unit=mph
